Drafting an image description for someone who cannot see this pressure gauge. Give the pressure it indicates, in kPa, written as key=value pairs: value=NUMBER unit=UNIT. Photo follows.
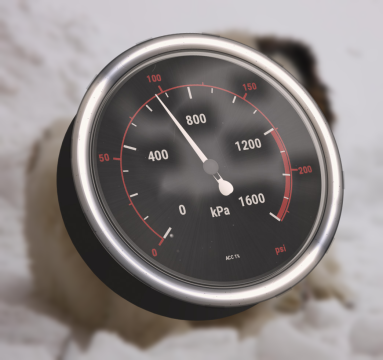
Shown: value=650 unit=kPa
